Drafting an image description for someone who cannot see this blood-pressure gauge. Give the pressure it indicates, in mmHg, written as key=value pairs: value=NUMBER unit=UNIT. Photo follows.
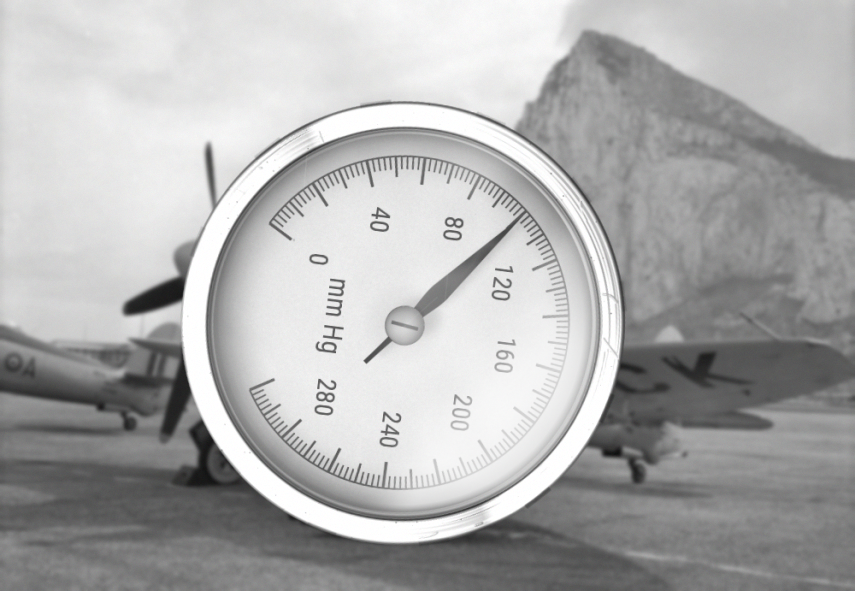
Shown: value=100 unit=mmHg
